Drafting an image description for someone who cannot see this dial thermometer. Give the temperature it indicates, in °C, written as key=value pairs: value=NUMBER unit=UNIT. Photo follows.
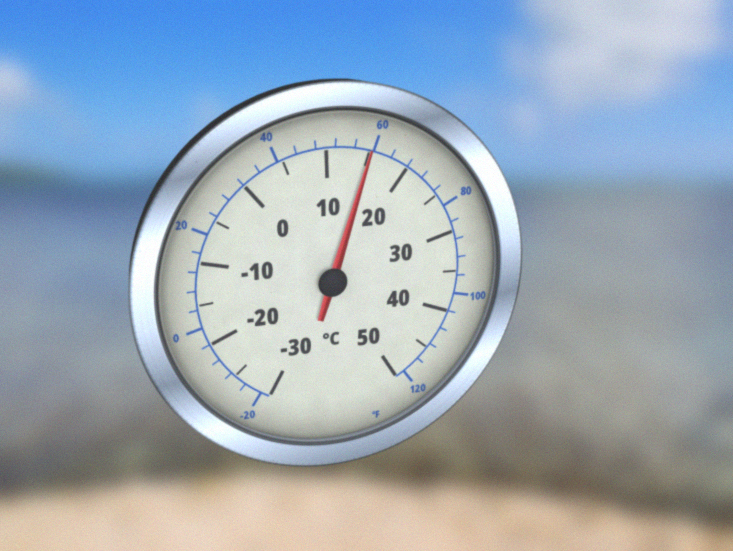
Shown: value=15 unit=°C
